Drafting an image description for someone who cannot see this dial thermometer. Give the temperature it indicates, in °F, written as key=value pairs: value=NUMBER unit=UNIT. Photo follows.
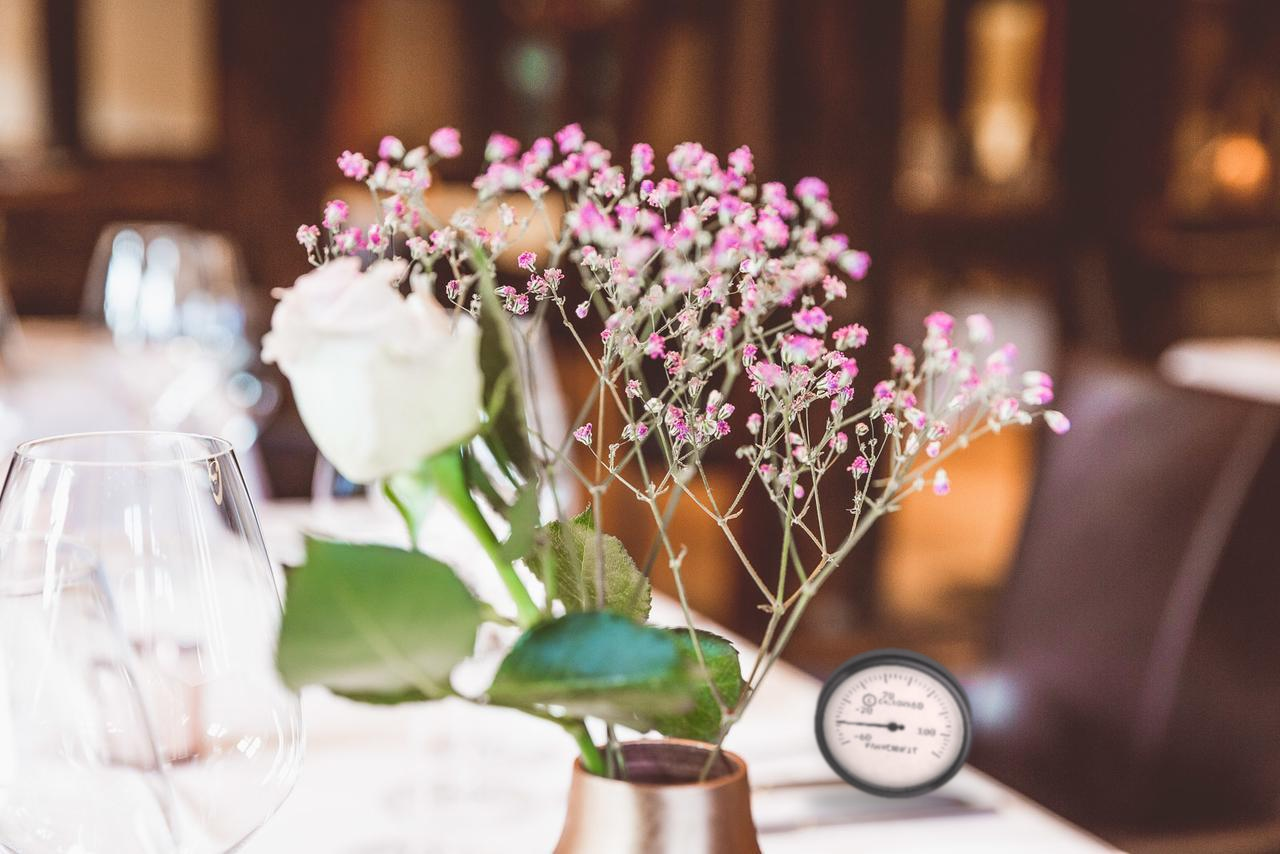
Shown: value=-40 unit=°F
